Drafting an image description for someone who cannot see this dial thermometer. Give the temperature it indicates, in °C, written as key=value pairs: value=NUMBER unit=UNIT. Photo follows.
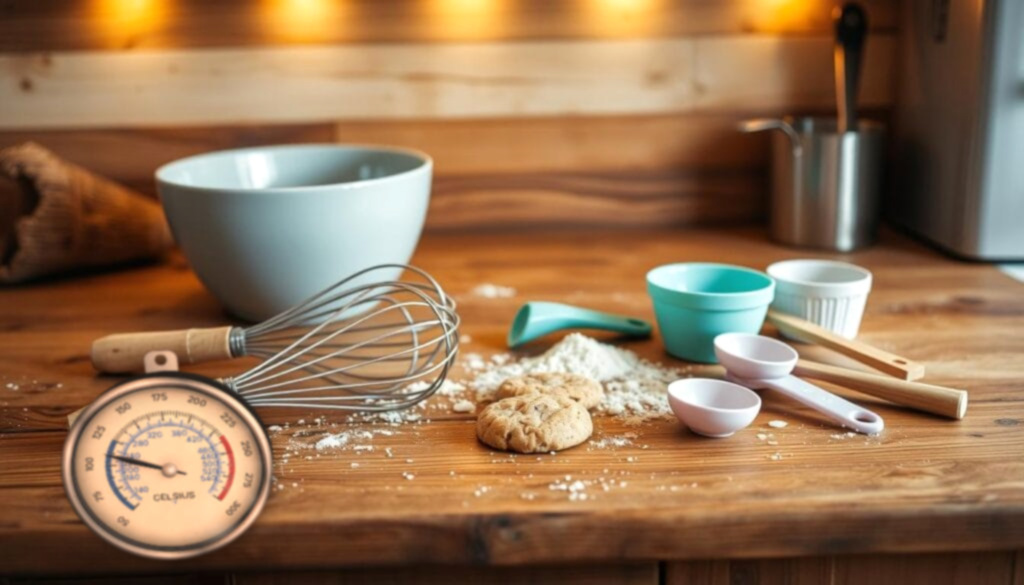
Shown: value=112.5 unit=°C
